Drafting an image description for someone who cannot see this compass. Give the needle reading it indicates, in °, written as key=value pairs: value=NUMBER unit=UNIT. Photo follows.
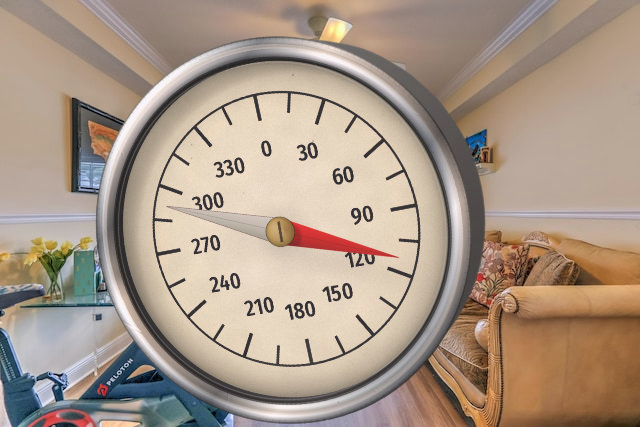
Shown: value=112.5 unit=°
